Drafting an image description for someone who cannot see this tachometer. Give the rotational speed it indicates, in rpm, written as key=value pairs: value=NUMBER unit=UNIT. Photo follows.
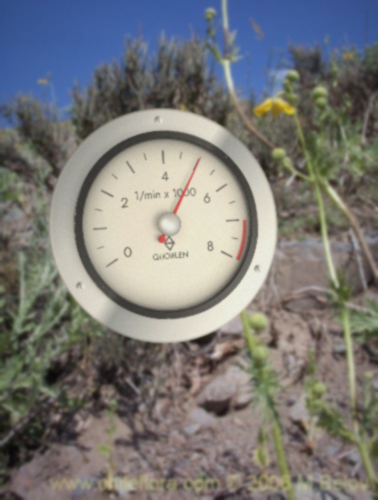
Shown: value=5000 unit=rpm
